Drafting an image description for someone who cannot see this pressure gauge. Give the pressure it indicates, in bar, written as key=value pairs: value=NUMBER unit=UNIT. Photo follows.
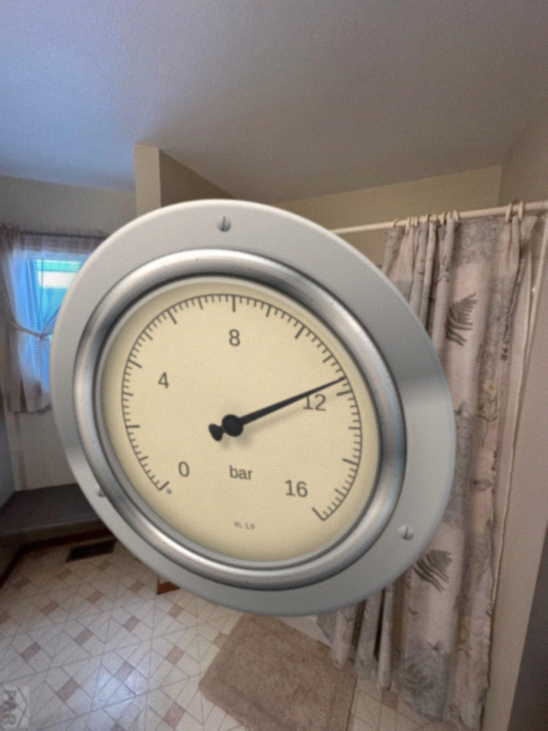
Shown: value=11.6 unit=bar
